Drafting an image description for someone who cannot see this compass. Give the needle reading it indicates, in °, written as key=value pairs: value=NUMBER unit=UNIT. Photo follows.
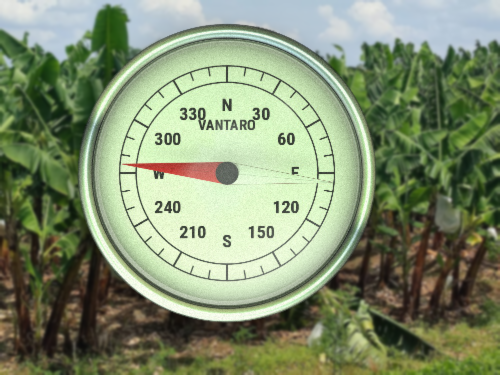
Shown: value=275 unit=°
